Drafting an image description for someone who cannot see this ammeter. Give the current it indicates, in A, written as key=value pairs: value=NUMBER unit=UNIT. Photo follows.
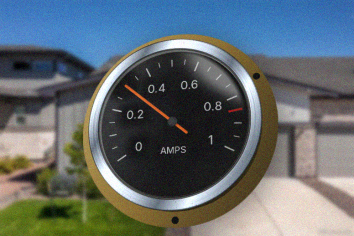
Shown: value=0.3 unit=A
